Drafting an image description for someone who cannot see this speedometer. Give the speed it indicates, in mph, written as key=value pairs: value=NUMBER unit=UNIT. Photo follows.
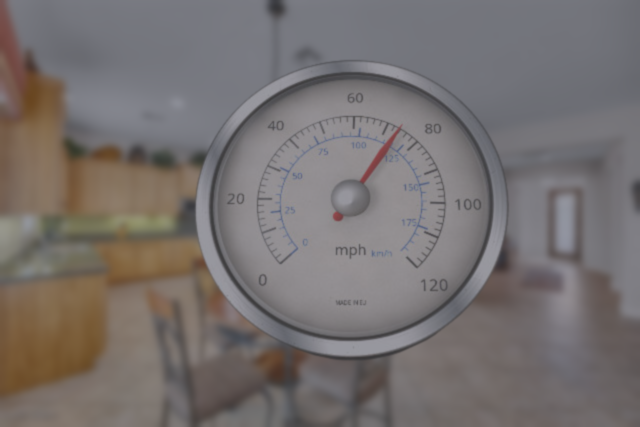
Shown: value=74 unit=mph
